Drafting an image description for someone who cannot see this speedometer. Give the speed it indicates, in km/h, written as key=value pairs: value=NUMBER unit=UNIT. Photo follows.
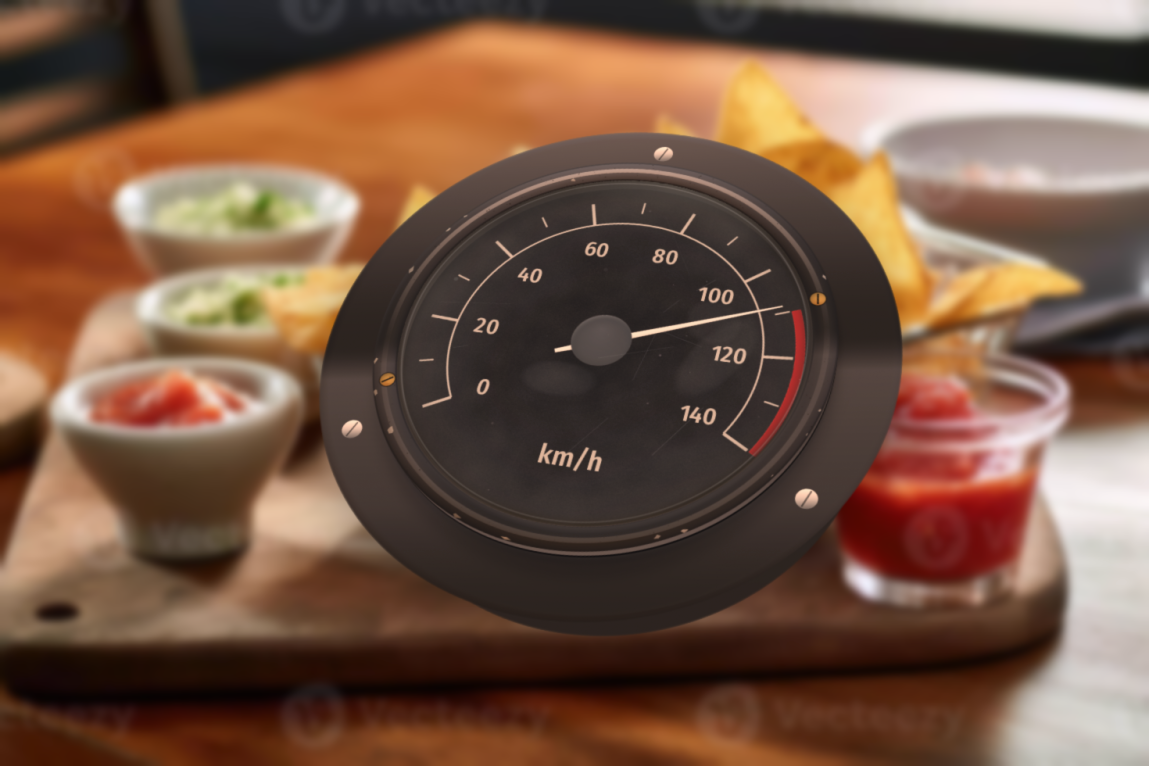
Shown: value=110 unit=km/h
